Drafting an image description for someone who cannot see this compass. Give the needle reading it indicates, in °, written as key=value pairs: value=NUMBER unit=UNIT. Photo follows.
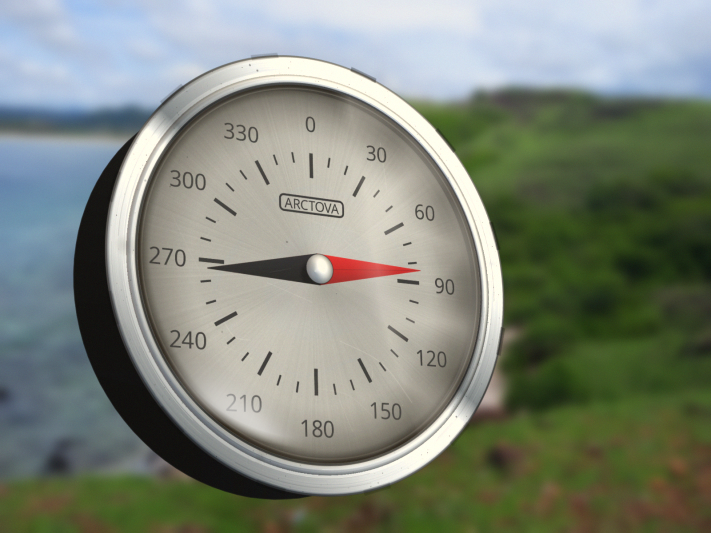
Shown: value=85 unit=°
